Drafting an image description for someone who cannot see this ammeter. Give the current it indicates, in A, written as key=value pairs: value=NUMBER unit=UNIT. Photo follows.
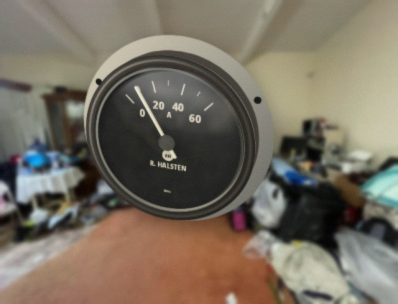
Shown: value=10 unit=A
